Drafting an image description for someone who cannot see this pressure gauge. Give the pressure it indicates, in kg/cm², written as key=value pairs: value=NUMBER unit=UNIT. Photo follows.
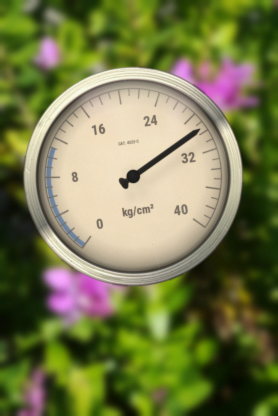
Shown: value=29.5 unit=kg/cm²
